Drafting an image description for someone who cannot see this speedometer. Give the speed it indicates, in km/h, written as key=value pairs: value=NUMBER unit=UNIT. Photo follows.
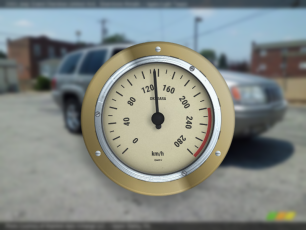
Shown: value=135 unit=km/h
